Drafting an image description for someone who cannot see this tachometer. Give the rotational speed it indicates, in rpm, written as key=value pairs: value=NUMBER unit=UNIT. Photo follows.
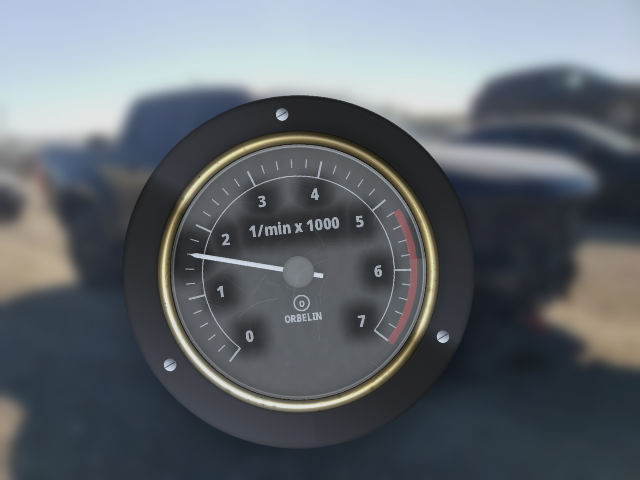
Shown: value=1600 unit=rpm
